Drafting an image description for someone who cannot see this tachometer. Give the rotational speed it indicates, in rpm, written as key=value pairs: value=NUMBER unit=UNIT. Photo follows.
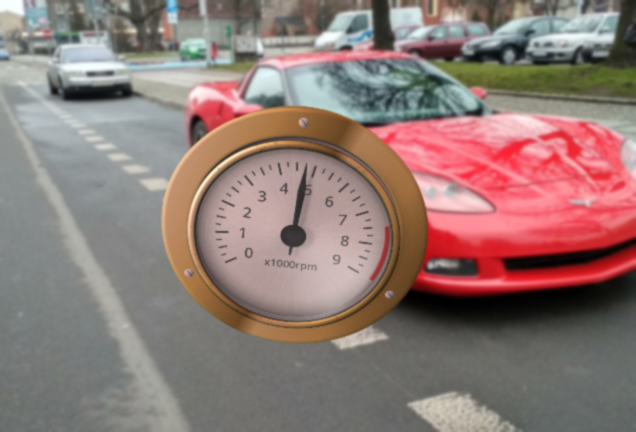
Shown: value=4750 unit=rpm
